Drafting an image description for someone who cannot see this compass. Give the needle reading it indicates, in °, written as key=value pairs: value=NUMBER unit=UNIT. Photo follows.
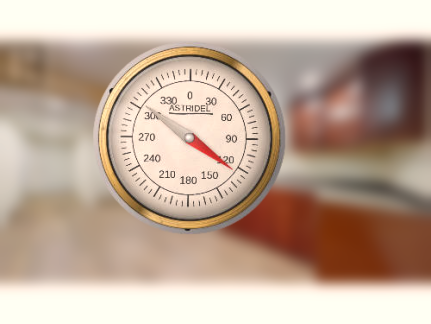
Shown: value=125 unit=°
